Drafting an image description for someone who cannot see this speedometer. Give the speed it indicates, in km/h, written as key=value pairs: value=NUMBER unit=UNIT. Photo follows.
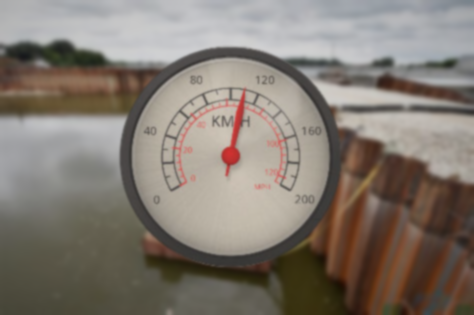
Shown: value=110 unit=km/h
